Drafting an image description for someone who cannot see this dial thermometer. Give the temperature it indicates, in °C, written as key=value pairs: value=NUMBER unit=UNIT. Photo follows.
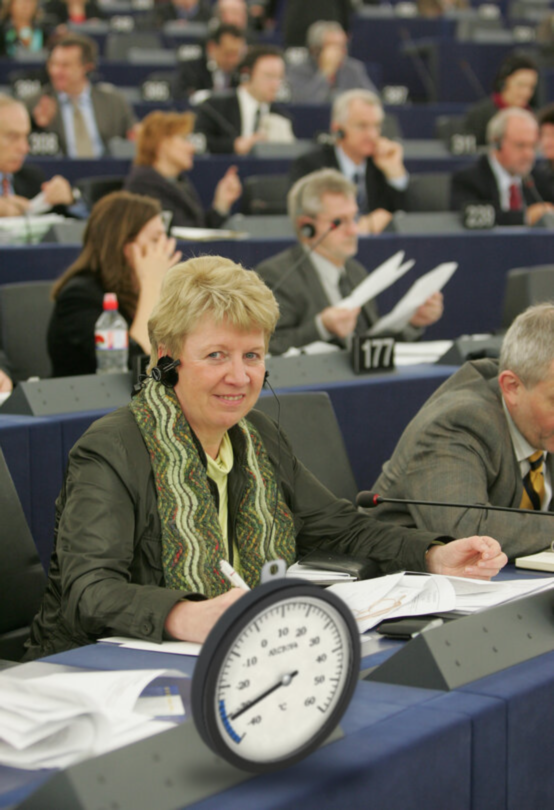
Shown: value=-30 unit=°C
